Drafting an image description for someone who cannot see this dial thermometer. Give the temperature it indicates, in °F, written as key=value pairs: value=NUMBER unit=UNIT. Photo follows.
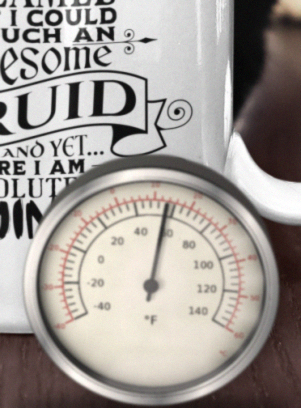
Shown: value=56 unit=°F
